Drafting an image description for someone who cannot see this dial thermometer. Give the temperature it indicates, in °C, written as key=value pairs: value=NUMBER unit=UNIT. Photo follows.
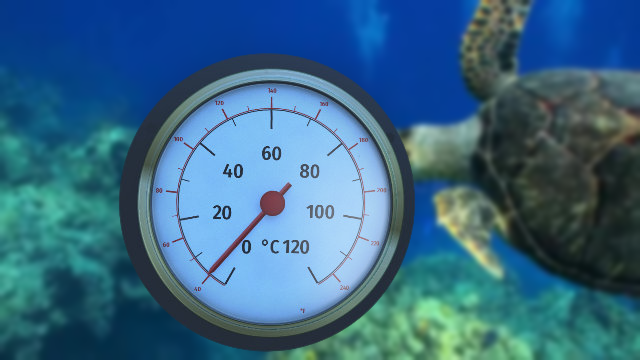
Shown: value=5 unit=°C
